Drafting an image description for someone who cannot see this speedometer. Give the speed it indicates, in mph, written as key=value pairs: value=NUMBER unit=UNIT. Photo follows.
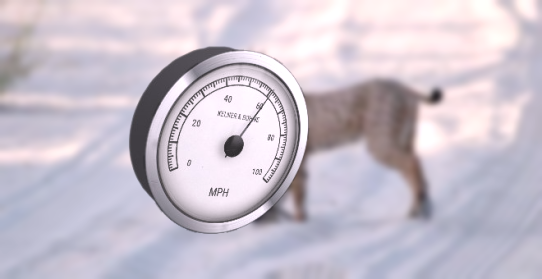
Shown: value=60 unit=mph
